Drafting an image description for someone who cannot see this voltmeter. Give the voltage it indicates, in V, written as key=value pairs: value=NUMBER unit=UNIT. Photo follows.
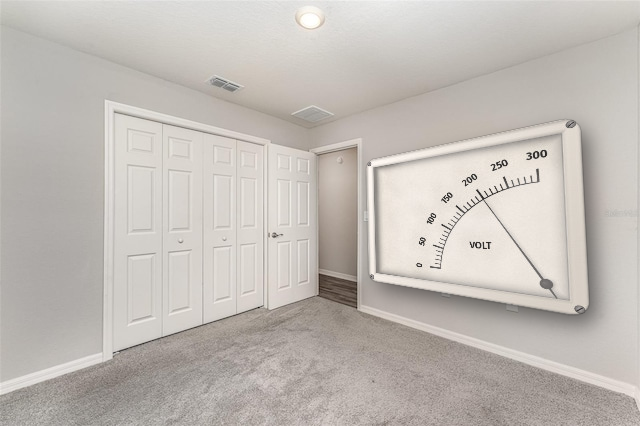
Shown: value=200 unit=V
